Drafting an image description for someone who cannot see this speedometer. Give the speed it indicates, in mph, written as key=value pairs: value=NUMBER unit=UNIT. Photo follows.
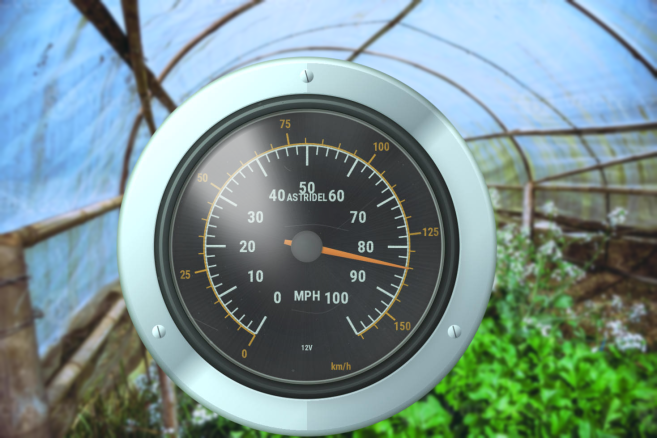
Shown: value=84 unit=mph
